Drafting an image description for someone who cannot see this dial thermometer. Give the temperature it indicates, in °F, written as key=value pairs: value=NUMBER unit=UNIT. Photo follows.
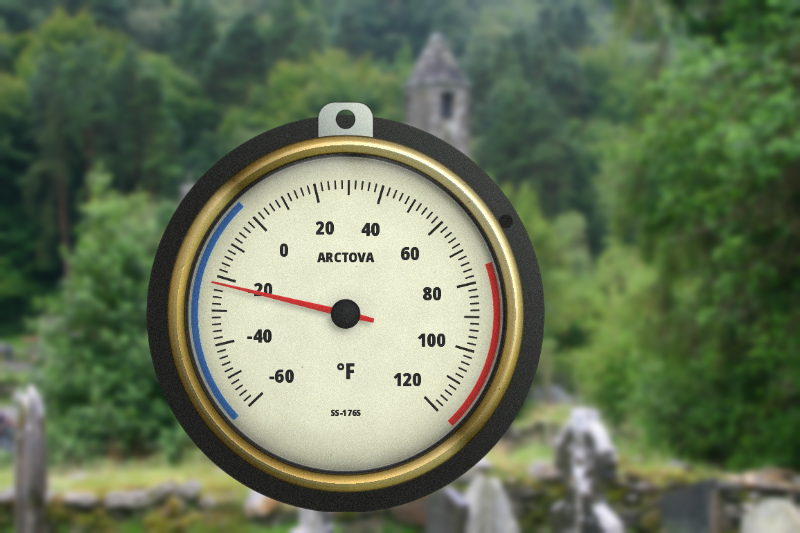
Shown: value=-22 unit=°F
